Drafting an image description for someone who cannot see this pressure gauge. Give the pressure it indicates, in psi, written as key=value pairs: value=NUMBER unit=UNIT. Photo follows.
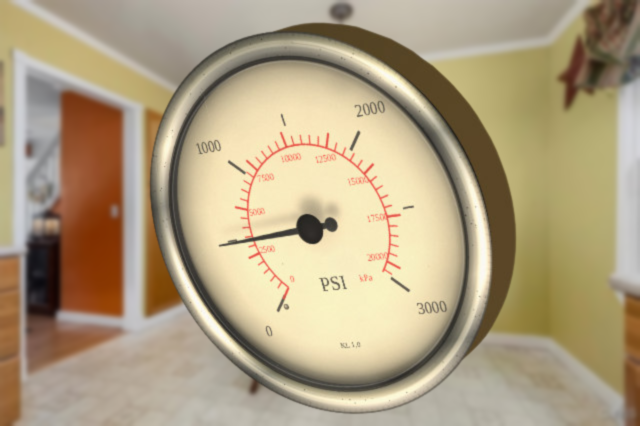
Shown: value=500 unit=psi
